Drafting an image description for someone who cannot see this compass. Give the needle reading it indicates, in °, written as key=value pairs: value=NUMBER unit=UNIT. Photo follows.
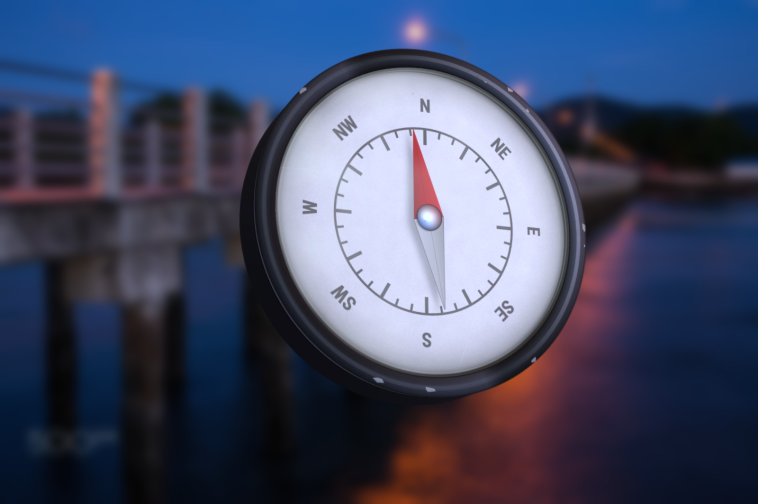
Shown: value=350 unit=°
